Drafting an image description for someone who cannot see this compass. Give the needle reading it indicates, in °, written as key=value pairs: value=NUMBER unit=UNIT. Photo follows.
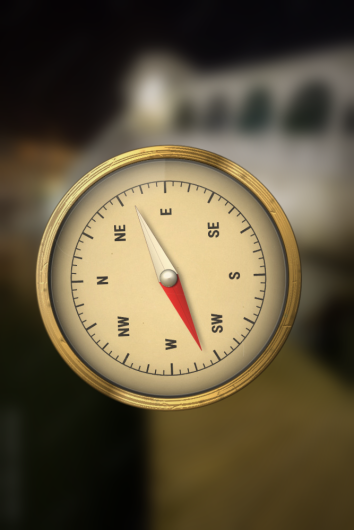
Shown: value=247.5 unit=°
